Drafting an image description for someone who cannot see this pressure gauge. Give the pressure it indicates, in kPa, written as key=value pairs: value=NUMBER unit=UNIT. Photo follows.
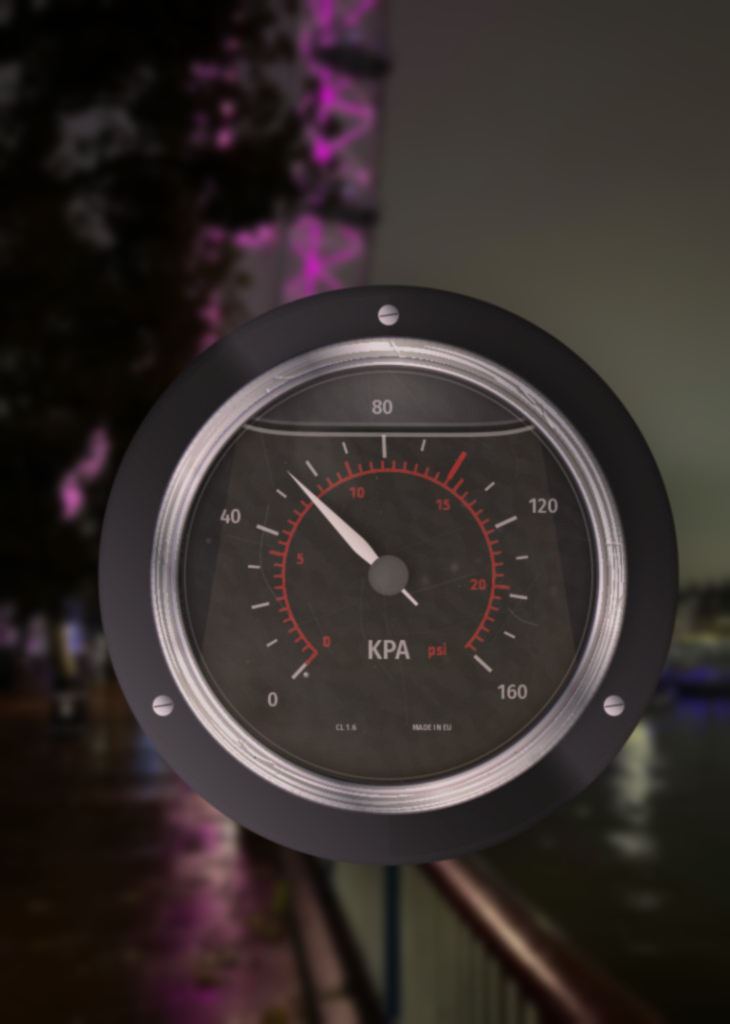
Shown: value=55 unit=kPa
